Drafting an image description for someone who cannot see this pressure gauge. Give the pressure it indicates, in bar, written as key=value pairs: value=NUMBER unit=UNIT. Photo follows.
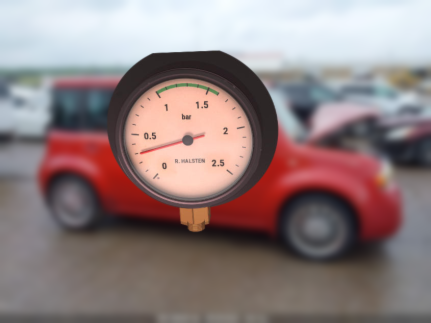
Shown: value=0.3 unit=bar
